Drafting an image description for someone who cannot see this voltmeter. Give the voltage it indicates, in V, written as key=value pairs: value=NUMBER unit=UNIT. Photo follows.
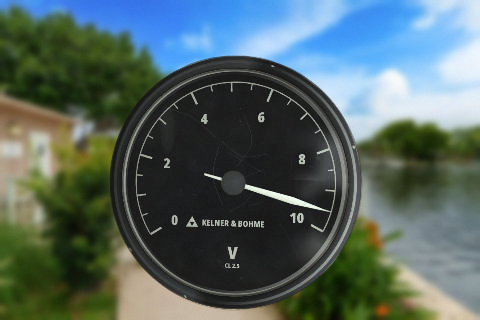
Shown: value=9.5 unit=V
